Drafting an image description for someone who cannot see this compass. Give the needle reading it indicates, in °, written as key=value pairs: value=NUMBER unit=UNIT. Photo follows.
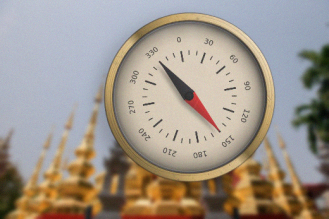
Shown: value=150 unit=°
